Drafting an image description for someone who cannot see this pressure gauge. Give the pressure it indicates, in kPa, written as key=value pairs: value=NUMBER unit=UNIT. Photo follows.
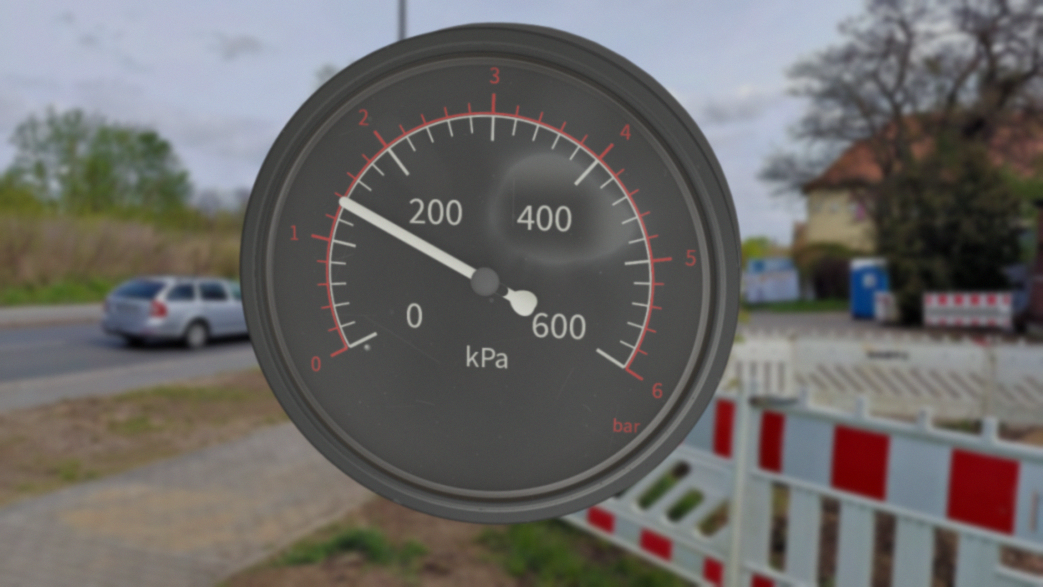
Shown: value=140 unit=kPa
